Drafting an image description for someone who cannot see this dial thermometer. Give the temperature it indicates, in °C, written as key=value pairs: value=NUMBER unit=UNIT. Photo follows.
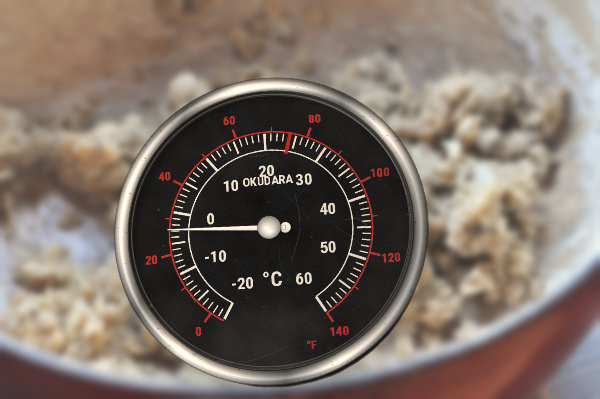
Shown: value=-3 unit=°C
